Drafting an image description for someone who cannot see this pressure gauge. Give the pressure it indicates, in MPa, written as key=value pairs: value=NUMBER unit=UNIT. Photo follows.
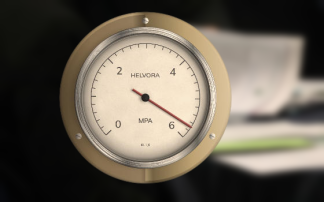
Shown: value=5.7 unit=MPa
